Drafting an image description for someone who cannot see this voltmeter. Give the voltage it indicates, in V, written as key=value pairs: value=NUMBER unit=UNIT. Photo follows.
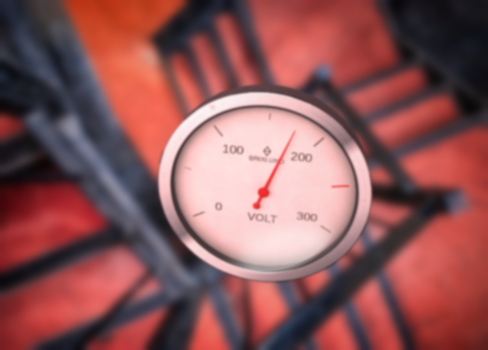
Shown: value=175 unit=V
